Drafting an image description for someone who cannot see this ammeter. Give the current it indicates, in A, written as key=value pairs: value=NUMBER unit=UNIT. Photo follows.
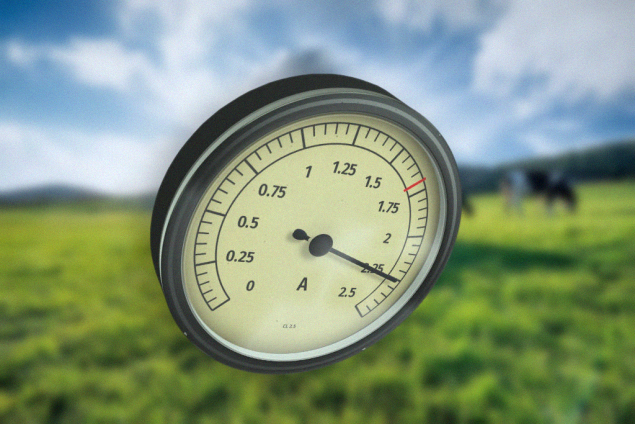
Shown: value=2.25 unit=A
